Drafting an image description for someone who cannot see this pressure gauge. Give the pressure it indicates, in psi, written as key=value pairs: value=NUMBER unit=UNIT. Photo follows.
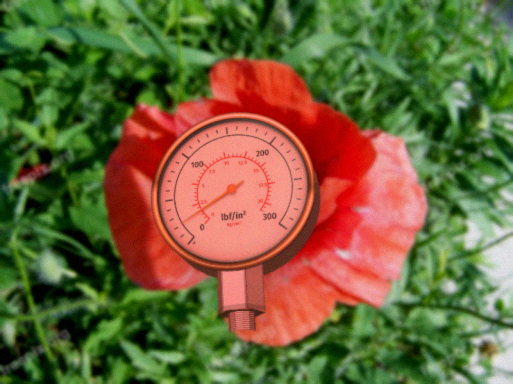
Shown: value=20 unit=psi
